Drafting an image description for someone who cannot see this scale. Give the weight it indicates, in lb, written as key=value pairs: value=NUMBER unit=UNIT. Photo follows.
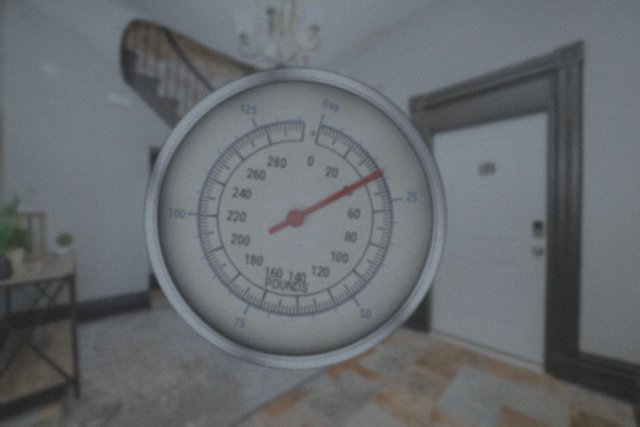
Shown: value=40 unit=lb
